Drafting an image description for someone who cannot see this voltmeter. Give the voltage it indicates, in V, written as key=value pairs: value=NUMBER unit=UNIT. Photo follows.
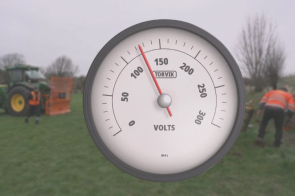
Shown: value=125 unit=V
